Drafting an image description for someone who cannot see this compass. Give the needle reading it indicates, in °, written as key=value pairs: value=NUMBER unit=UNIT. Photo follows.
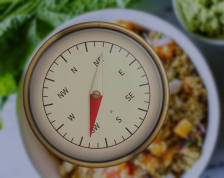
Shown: value=230 unit=°
